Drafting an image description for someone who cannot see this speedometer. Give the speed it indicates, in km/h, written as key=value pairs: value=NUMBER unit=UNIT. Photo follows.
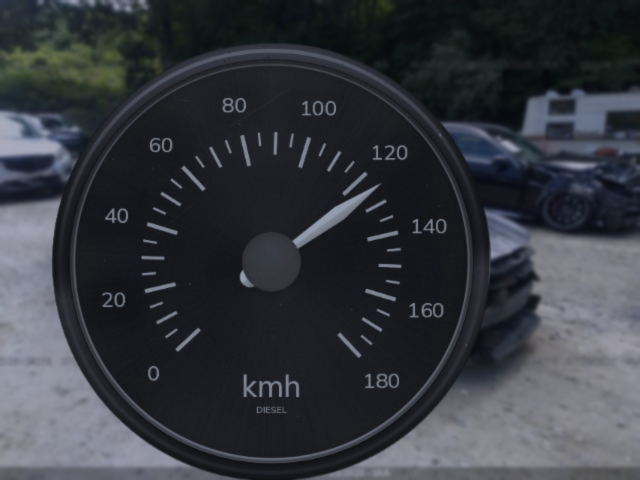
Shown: value=125 unit=km/h
